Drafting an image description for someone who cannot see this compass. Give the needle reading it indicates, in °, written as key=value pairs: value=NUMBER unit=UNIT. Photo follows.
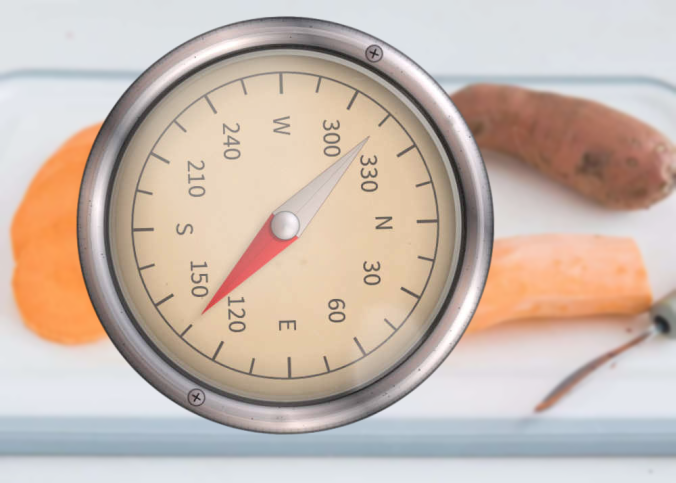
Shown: value=135 unit=°
